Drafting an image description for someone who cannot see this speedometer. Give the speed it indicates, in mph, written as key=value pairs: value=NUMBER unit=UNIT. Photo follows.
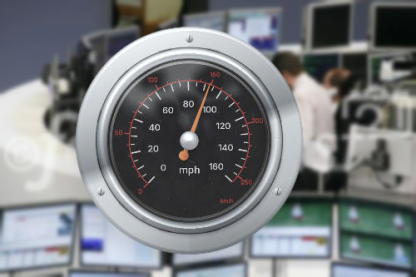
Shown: value=92.5 unit=mph
